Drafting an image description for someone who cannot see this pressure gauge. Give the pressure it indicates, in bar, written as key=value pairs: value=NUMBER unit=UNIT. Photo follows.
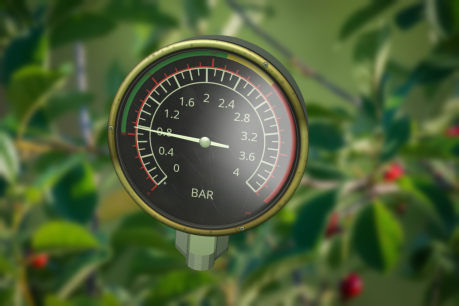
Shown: value=0.8 unit=bar
